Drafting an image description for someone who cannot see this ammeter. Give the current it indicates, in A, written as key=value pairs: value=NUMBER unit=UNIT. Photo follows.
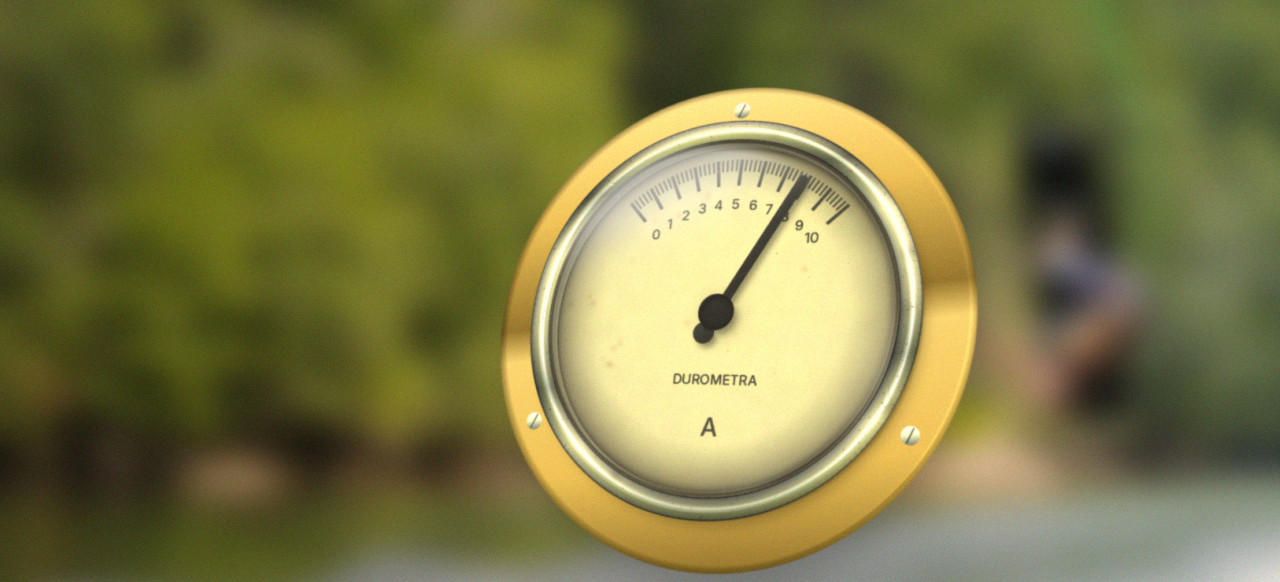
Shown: value=8 unit=A
